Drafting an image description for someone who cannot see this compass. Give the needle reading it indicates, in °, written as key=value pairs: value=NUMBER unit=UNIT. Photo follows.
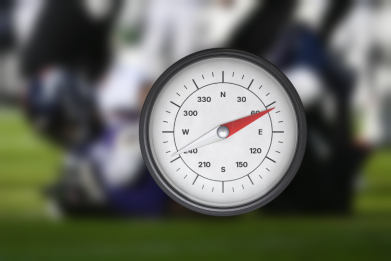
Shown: value=65 unit=°
